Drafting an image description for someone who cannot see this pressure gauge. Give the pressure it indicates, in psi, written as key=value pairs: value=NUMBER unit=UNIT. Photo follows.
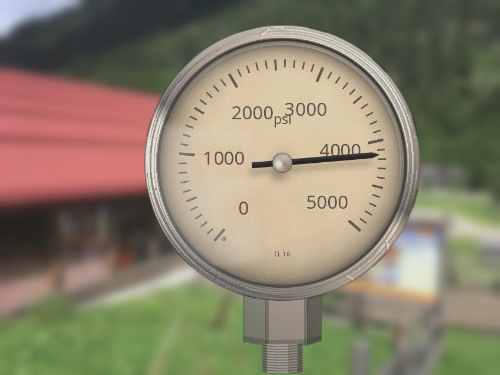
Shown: value=4150 unit=psi
